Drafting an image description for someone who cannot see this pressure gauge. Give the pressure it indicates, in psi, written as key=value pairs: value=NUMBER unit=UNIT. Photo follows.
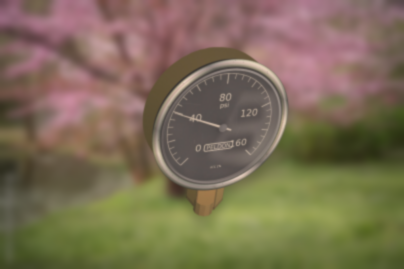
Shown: value=40 unit=psi
